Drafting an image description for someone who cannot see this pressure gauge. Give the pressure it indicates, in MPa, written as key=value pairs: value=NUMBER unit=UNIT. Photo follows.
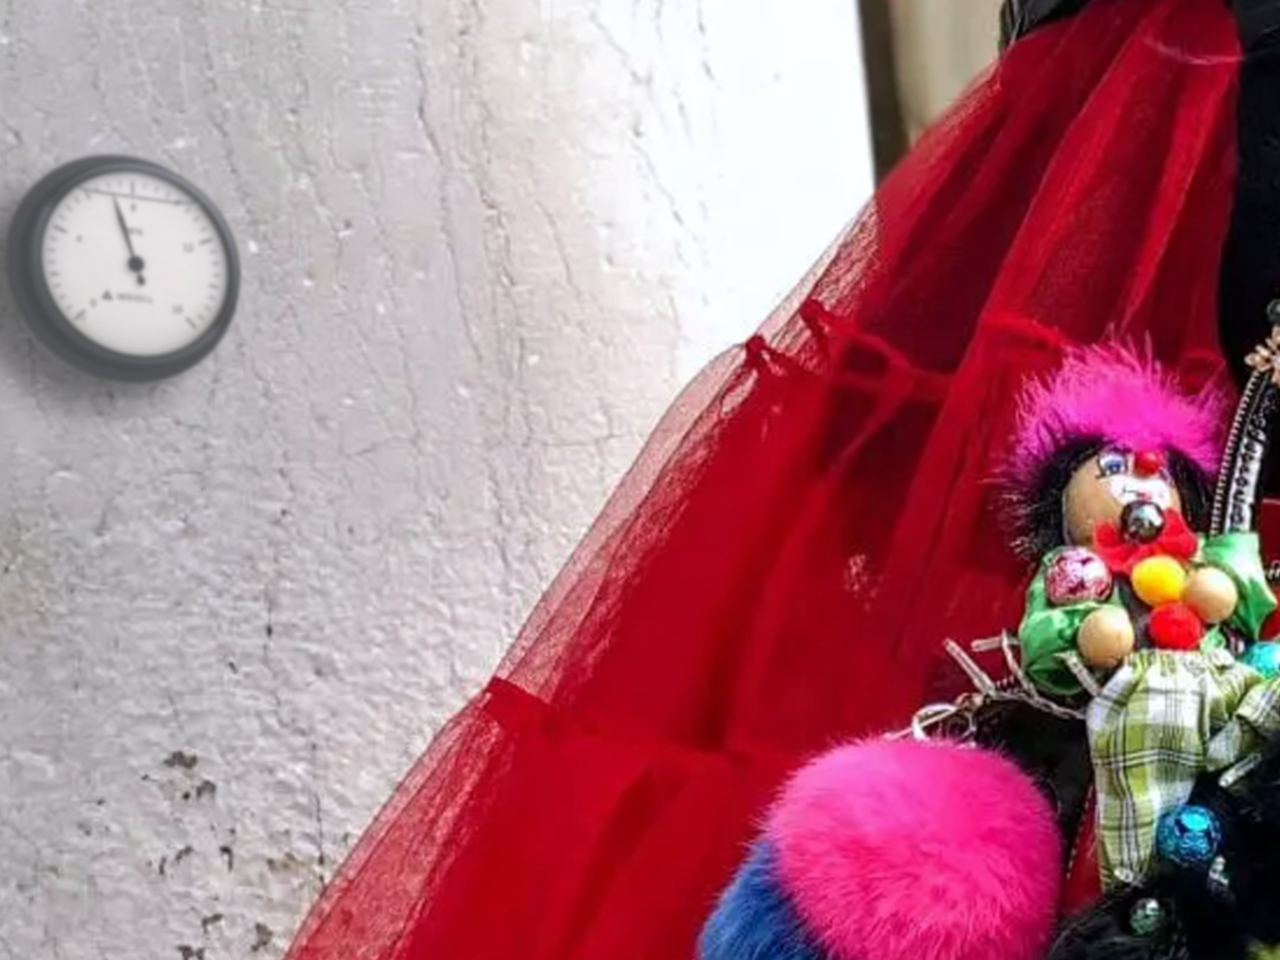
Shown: value=7 unit=MPa
